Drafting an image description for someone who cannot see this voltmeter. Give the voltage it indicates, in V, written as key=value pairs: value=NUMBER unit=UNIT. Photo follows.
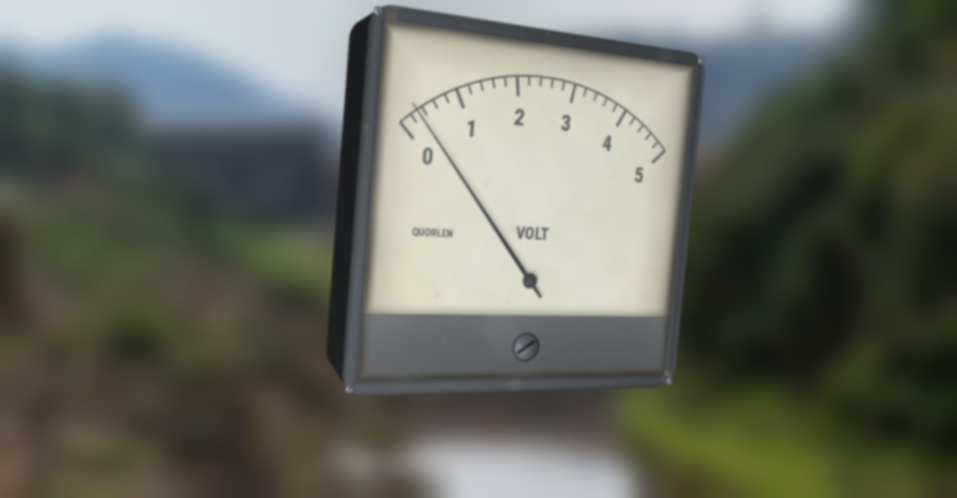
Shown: value=0.3 unit=V
